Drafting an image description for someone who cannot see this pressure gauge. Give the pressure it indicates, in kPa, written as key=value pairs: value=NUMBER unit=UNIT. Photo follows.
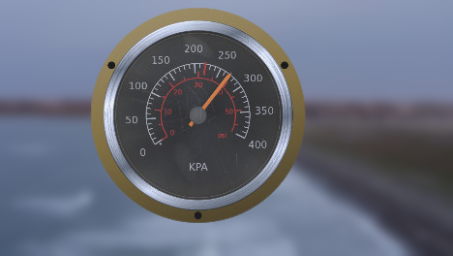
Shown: value=270 unit=kPa
